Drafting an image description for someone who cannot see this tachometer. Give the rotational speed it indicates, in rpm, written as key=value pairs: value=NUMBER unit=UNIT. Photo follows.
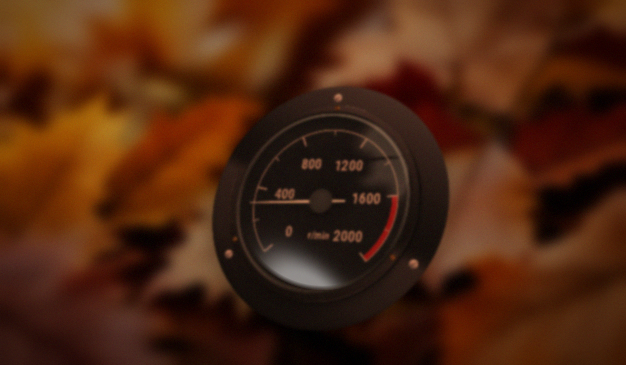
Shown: value=300 unit=rpm
